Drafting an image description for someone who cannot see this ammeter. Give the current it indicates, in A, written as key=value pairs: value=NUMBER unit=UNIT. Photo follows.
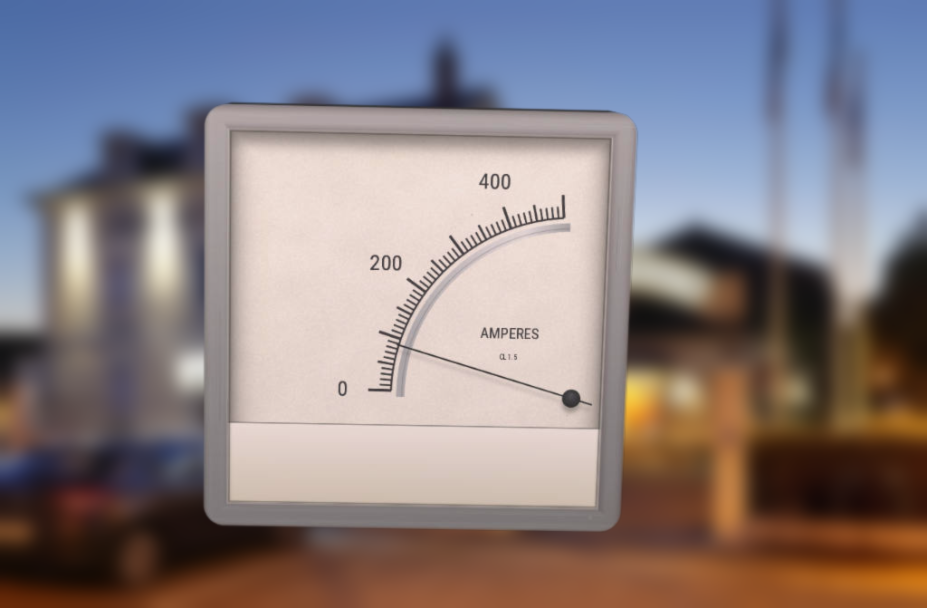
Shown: value=90 unit=A
